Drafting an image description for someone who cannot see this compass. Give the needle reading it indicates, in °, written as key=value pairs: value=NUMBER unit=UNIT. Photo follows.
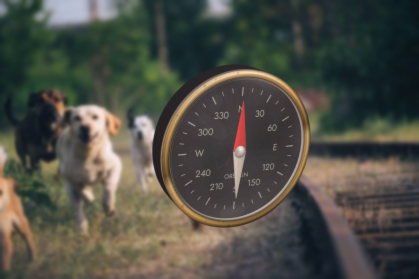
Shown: value=0 unit=°
